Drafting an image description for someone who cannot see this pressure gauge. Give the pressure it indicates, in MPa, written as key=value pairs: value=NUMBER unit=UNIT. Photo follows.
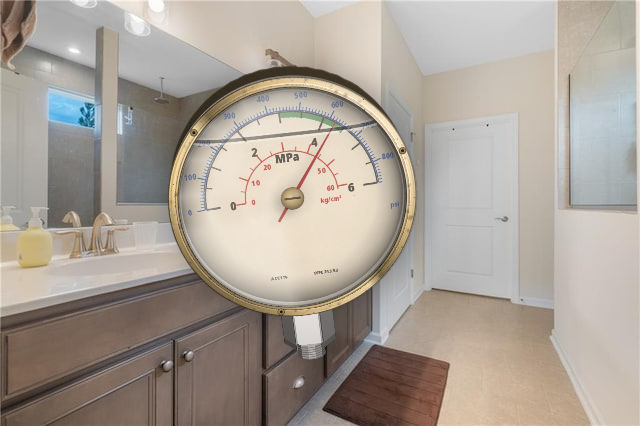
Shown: value=4.25 unit=MPa
